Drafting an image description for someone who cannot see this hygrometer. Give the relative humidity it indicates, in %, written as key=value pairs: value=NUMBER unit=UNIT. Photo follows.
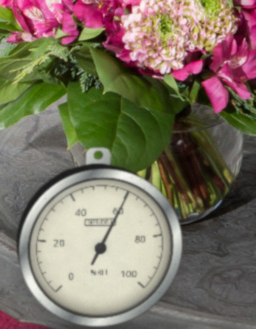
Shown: value=60 unit=%
